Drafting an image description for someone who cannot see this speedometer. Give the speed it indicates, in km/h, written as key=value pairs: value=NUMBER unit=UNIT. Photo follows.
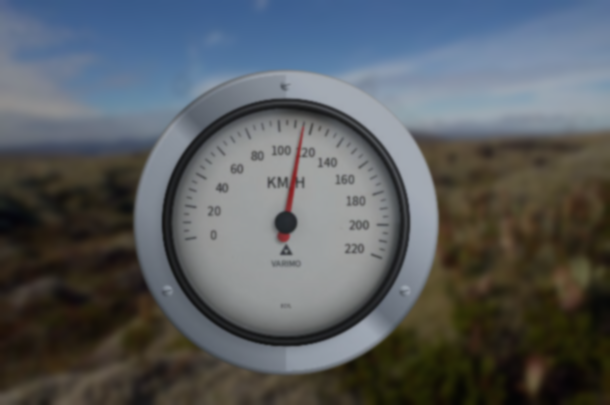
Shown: value=115 unit=km/h
